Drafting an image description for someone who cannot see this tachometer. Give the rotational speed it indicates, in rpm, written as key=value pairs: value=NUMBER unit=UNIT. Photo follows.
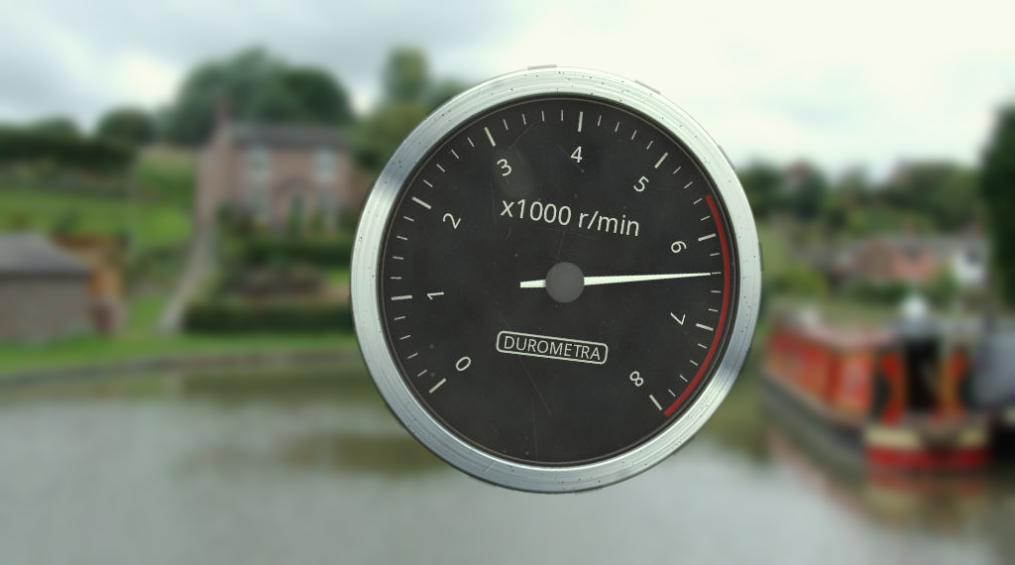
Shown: value=6400 unit=rpm
